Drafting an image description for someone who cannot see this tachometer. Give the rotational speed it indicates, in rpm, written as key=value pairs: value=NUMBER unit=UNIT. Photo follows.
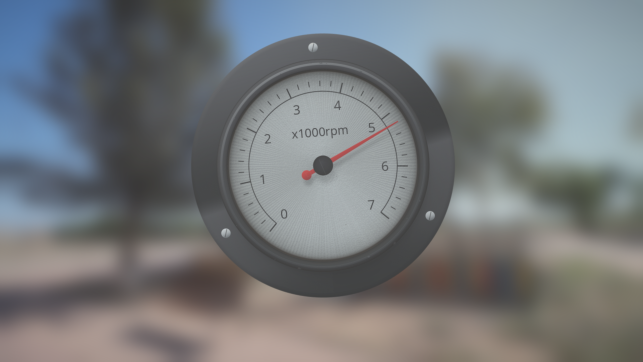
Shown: value=5200 unit=rpm
